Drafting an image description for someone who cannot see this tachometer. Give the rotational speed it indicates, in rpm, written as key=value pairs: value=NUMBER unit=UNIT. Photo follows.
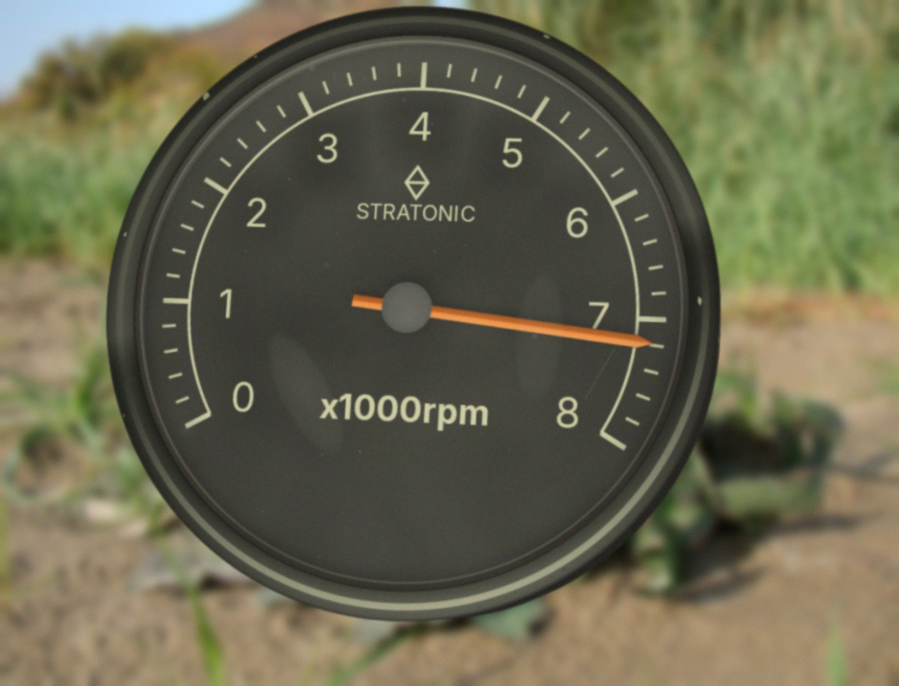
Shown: value=7200 unit=rpm
